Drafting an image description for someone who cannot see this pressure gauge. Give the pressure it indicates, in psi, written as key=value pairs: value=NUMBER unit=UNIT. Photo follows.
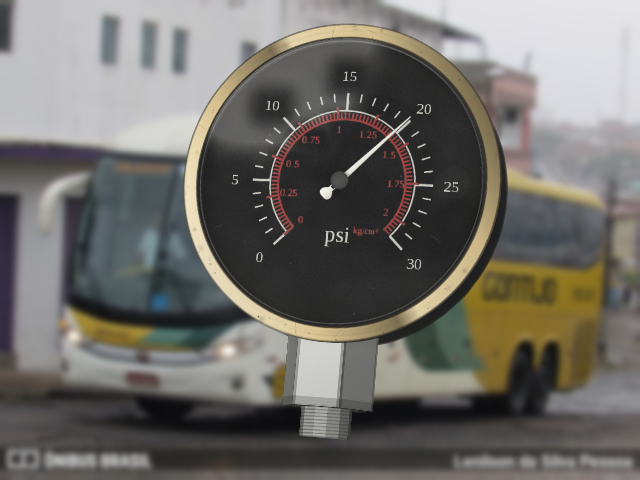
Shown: value=20 unit=psi
